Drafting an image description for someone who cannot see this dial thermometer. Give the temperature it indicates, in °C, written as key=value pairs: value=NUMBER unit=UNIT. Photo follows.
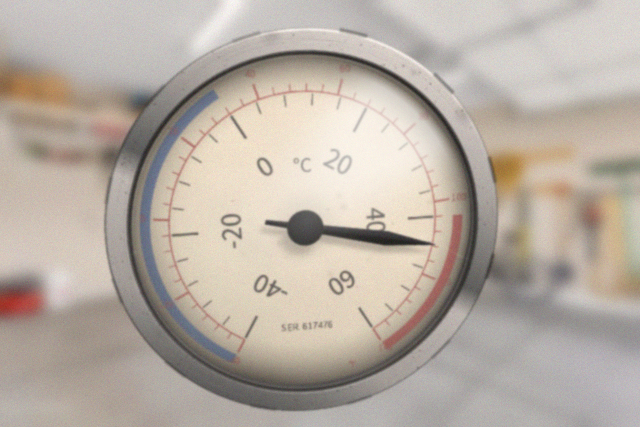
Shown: value=44 unit=°C
